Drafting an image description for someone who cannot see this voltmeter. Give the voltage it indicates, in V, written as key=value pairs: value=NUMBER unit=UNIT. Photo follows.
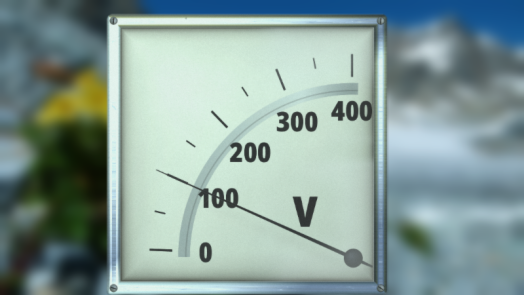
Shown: value=100 unit=V
